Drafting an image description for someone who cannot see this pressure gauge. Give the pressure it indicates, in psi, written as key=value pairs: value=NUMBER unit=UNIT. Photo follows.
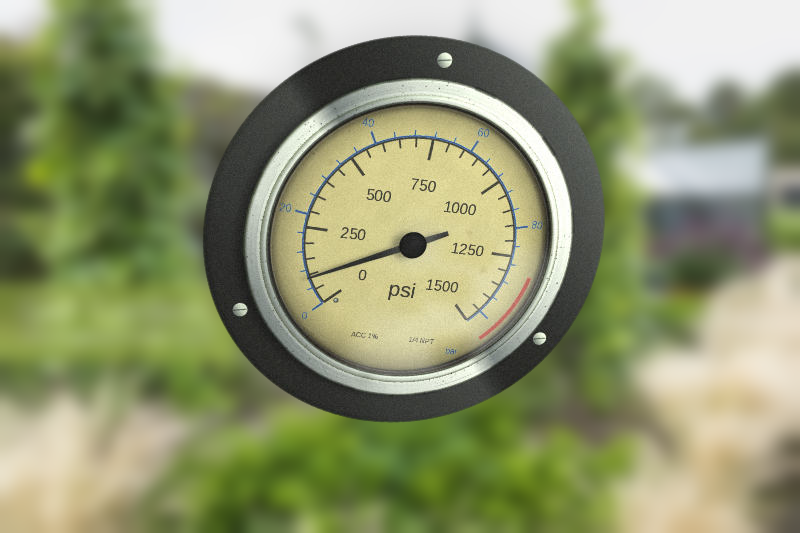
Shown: value=100 unit=psi
